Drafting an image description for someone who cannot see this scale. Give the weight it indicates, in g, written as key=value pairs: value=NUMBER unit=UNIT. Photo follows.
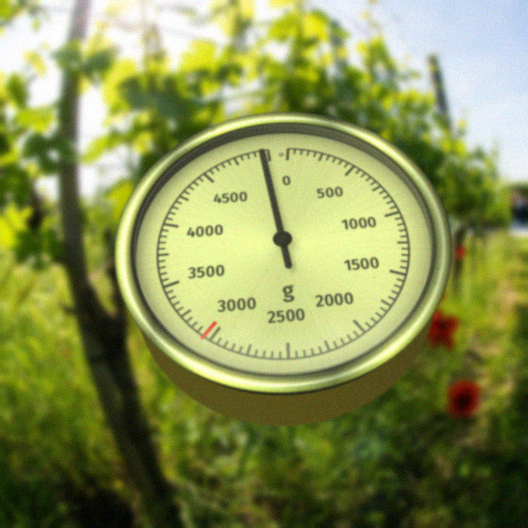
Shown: value=4950 unit=g
